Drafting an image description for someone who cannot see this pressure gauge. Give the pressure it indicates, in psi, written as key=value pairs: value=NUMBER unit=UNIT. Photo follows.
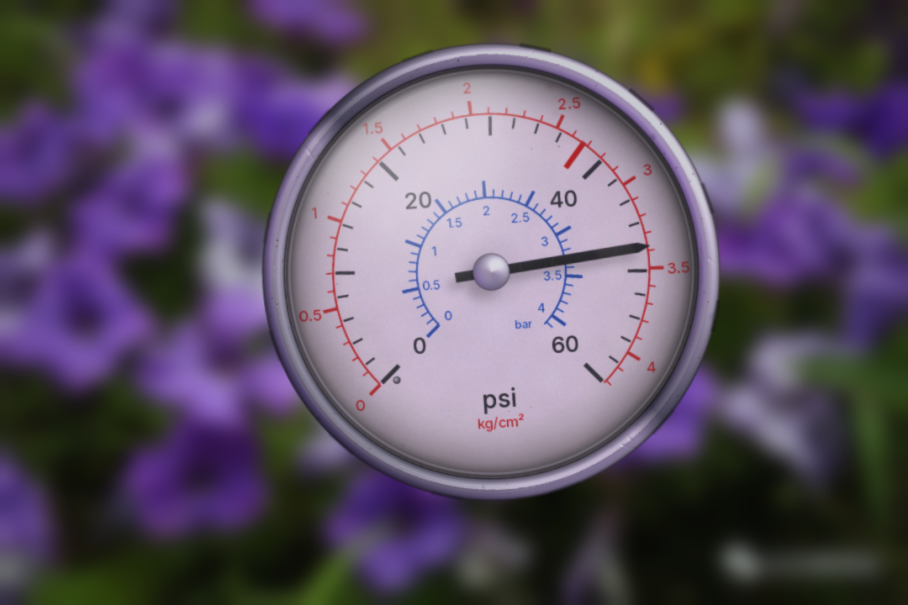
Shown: value=48 unit=psi
